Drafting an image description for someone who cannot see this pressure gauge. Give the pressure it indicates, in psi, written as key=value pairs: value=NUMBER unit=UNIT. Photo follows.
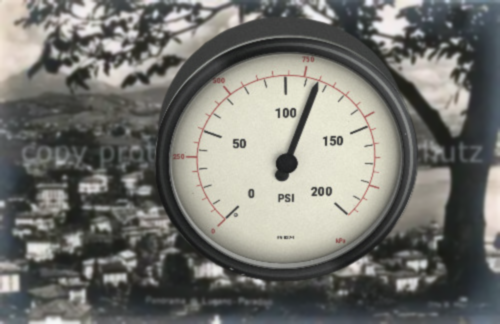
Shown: value=115 unit=psi
